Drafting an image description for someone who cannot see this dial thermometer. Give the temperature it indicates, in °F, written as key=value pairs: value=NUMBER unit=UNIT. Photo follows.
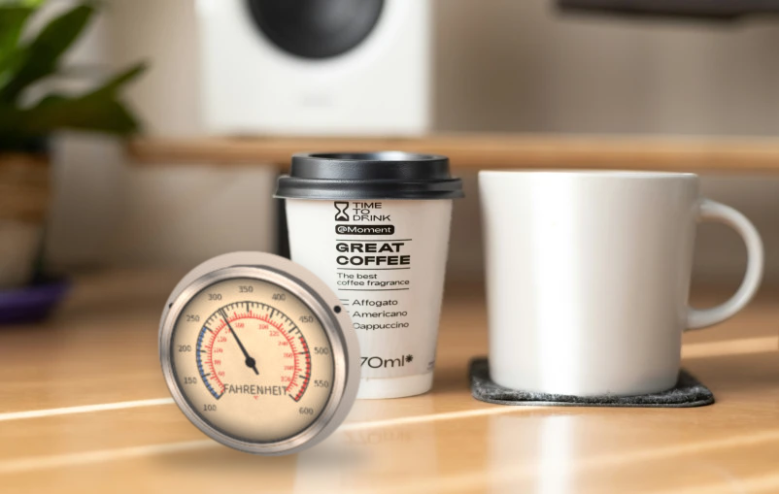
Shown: value=300 unit=°F
